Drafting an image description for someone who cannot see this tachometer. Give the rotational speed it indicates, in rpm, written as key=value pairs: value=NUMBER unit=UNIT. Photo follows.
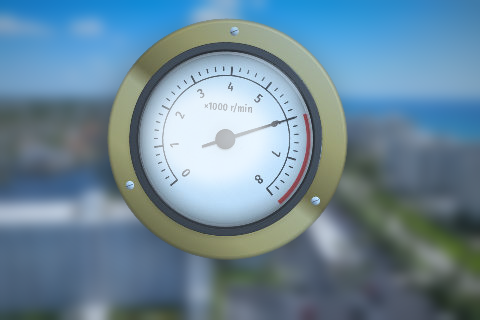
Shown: value=6000 unit=rpm
